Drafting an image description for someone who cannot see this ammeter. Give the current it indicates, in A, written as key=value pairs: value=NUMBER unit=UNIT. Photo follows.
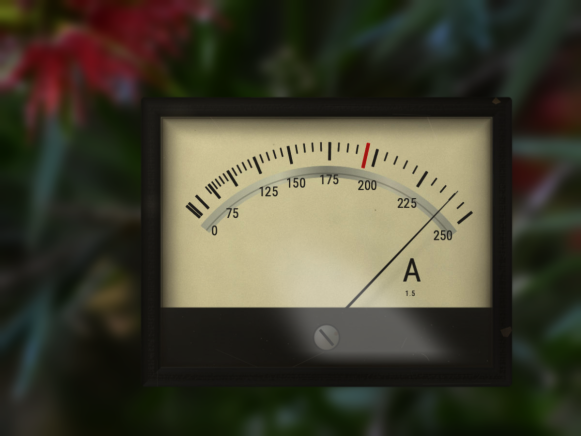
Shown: value=240 unit=A
